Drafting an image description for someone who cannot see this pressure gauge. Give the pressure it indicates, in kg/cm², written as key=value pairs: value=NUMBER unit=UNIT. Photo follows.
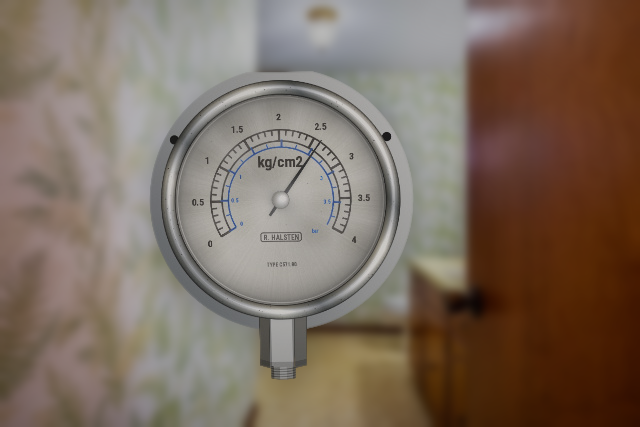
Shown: value=2.6 unit=kg/cm²
